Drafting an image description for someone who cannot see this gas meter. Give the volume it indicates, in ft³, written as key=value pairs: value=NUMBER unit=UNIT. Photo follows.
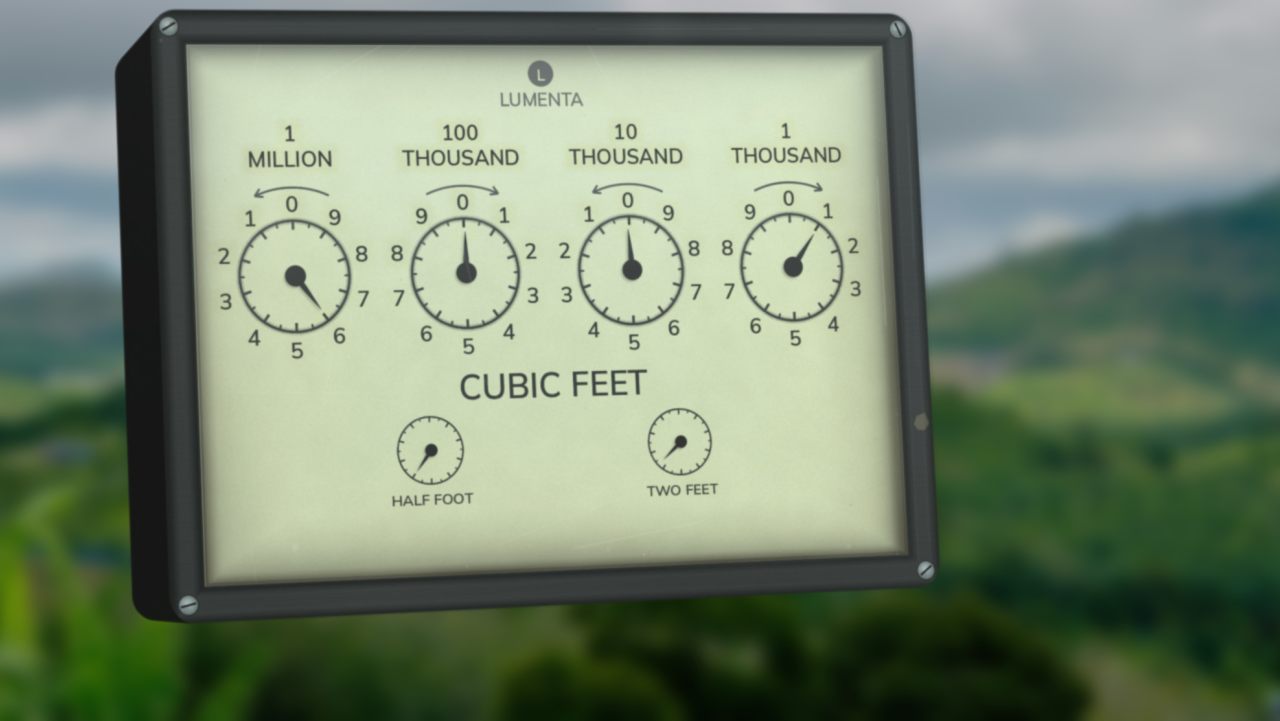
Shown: value=600100 unit=ft³
